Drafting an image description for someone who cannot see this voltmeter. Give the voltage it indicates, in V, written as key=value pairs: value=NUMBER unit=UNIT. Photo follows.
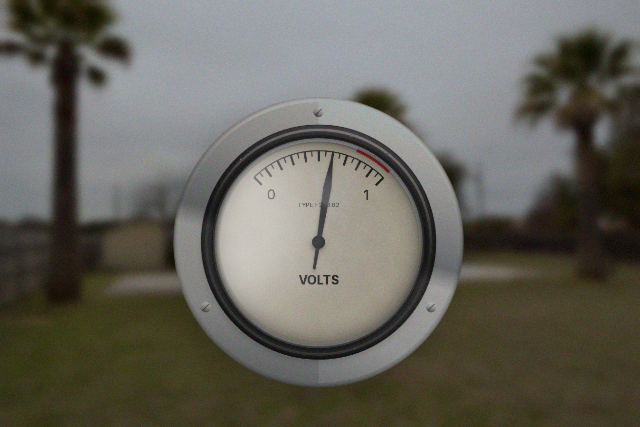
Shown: value=0.6 unit=V
